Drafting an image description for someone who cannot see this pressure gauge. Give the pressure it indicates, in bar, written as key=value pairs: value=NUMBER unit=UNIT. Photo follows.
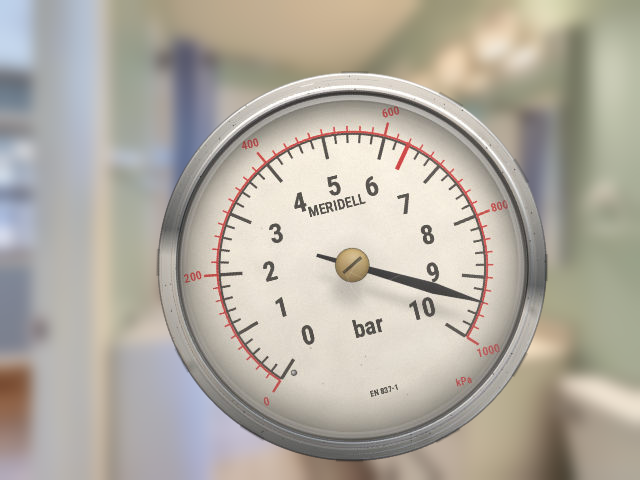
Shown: value=9.4 unit=bar
